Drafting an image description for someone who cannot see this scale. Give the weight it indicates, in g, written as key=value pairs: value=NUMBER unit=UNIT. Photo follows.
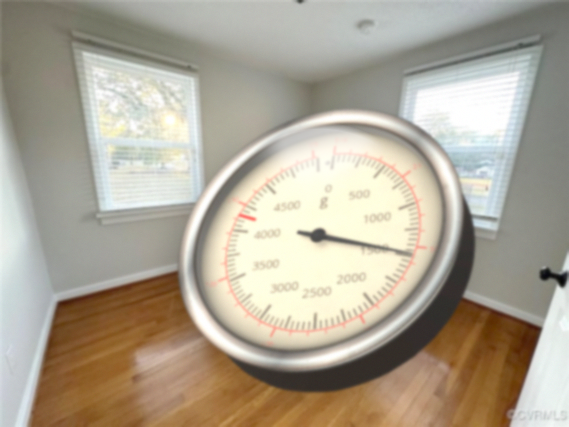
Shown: value=1500 unit=g
